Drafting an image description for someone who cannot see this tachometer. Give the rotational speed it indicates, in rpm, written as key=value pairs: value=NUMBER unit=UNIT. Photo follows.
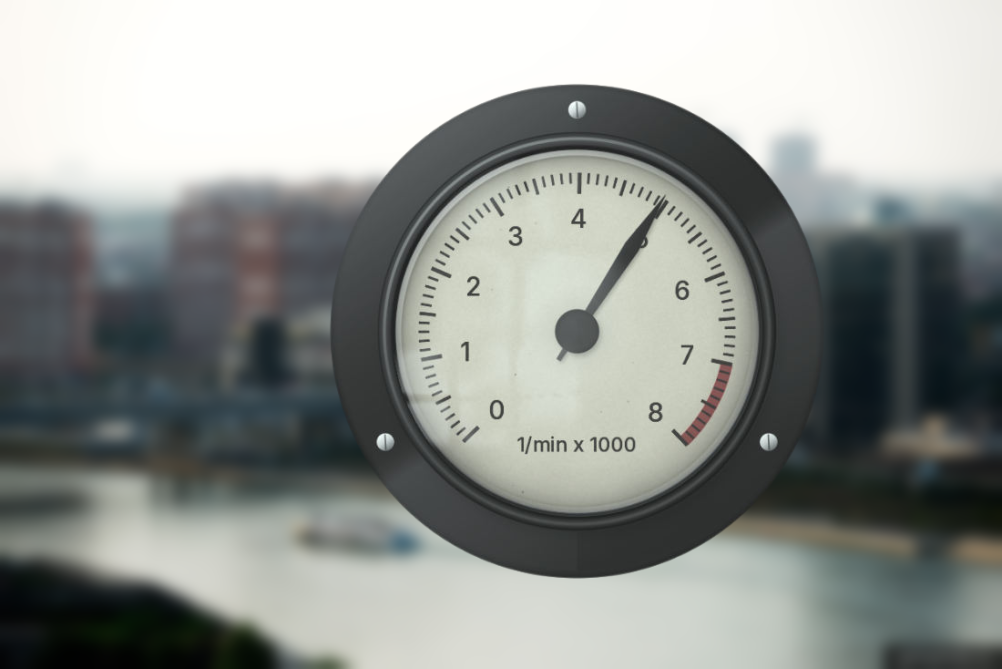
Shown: value=4950 unit=rpm
